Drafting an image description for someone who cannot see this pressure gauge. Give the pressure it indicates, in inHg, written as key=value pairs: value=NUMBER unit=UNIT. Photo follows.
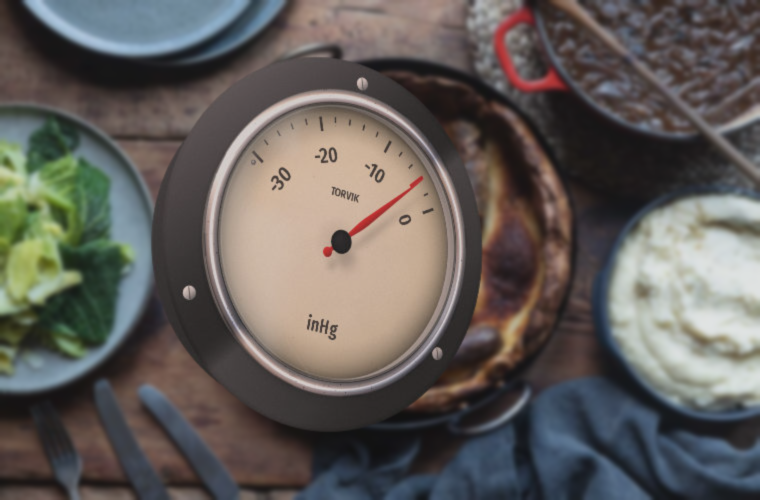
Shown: value=-4 unit=inHg
